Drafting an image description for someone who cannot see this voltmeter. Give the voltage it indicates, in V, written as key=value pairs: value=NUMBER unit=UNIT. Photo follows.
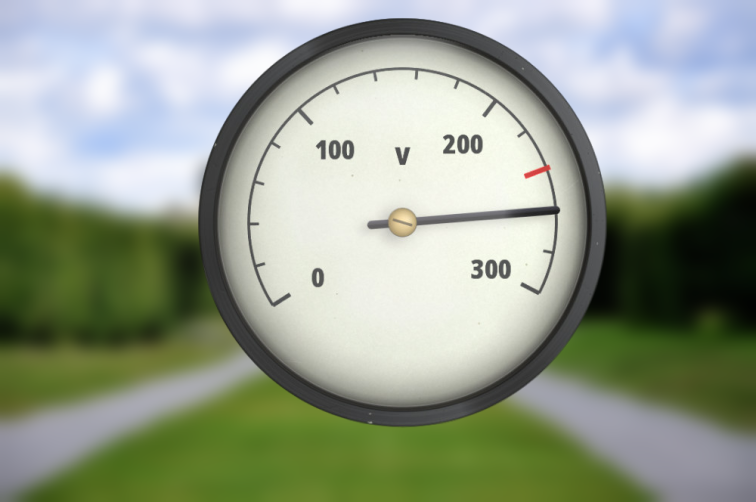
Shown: value=260 unit=V
